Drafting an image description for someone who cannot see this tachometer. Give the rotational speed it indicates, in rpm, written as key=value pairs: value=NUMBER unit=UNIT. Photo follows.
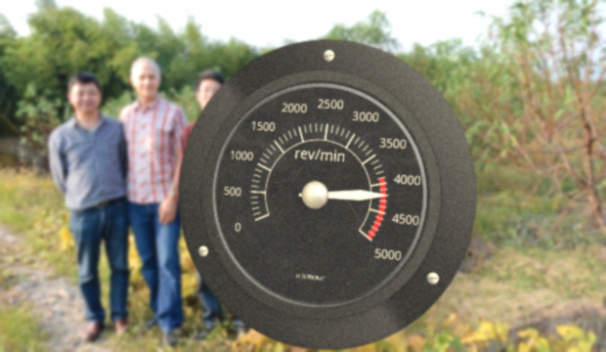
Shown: value=4200 unit=rpm
